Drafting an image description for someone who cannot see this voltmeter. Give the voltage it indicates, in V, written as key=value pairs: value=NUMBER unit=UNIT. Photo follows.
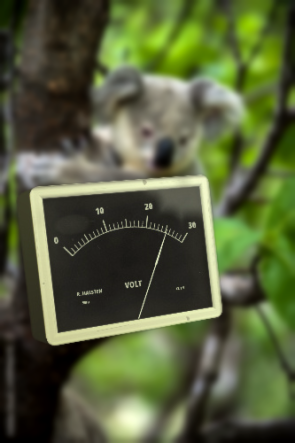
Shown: value=25 unit=V
